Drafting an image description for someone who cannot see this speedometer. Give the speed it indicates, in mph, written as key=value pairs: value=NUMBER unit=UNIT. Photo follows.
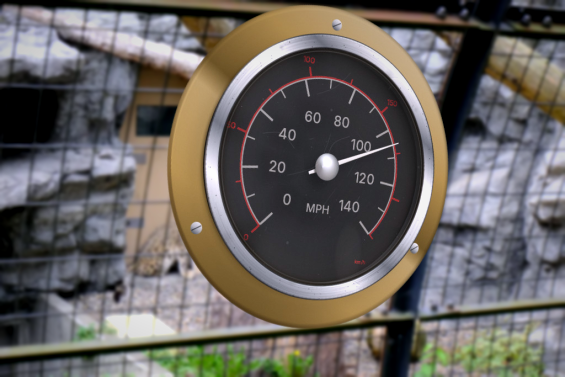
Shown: value=105 unit=mph
